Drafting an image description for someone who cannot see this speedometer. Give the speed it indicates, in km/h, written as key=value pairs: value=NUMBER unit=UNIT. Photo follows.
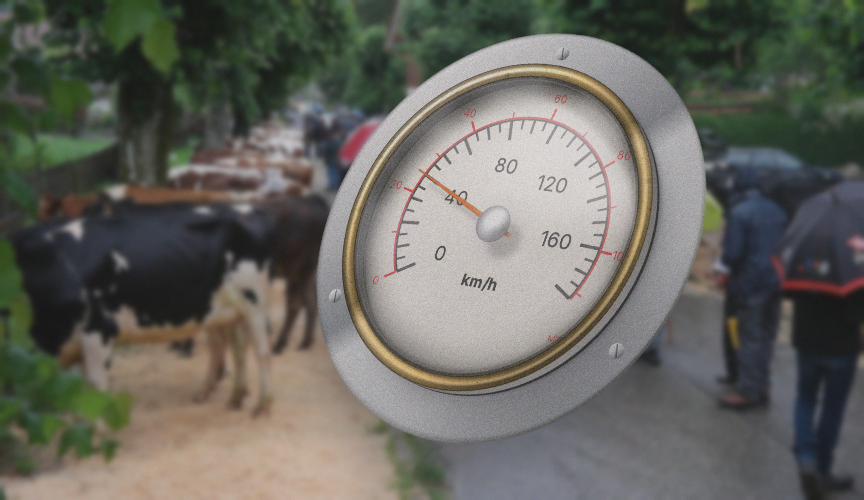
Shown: value=40 unit=km/h
